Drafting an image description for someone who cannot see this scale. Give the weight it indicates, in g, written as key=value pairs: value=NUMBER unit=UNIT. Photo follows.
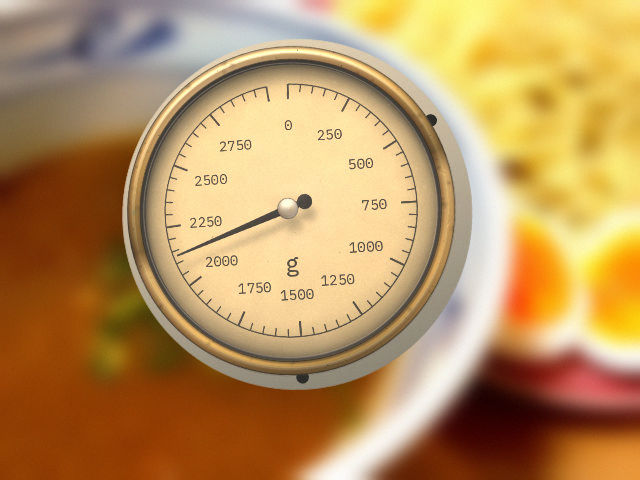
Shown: value=2125 unit=g
